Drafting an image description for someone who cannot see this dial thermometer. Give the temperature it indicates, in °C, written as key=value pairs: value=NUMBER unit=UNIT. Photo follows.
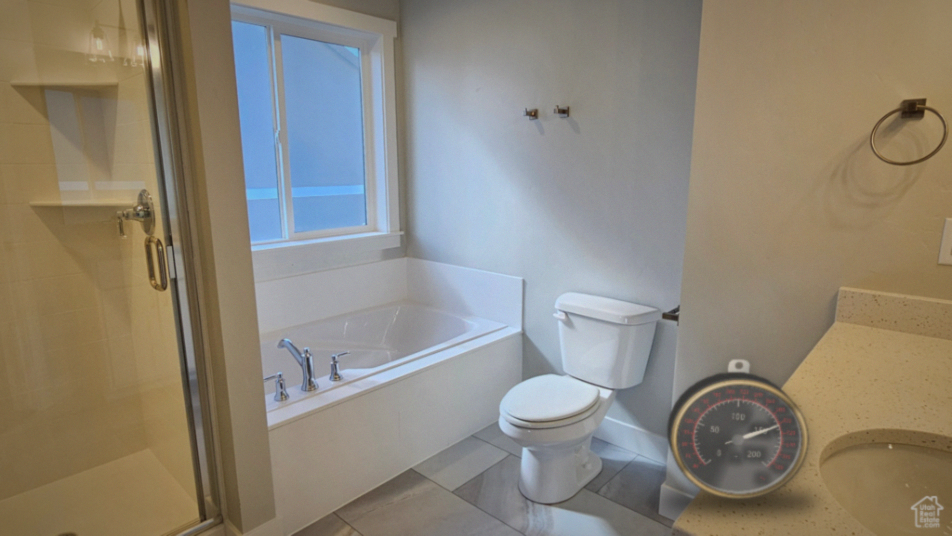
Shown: value=150 unit=°C
